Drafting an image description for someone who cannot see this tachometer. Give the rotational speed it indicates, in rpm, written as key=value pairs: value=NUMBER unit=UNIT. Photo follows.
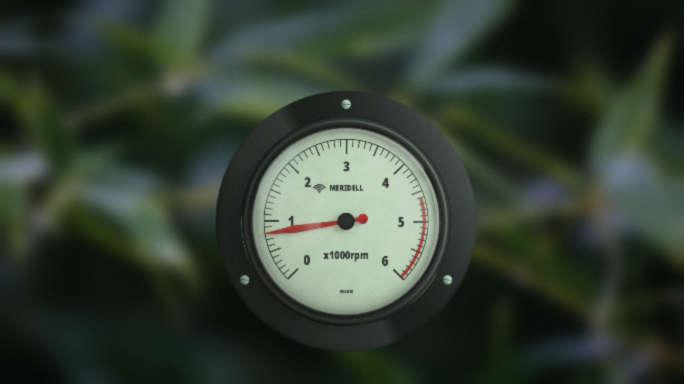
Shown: value=800 unit=rpm
